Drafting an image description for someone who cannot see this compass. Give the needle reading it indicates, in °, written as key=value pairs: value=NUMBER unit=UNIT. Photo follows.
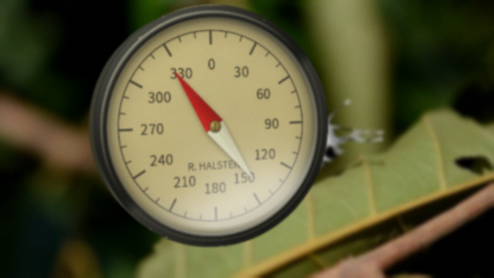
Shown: value=325 unit=°
